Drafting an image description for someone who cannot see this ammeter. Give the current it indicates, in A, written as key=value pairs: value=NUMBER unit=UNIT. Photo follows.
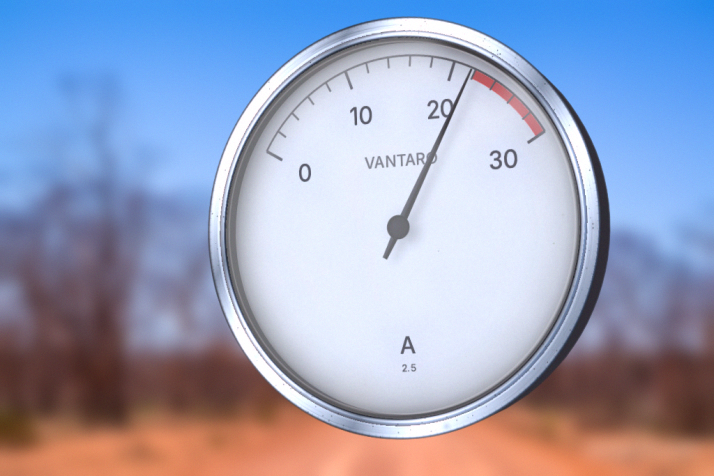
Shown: value=22 unit=A
